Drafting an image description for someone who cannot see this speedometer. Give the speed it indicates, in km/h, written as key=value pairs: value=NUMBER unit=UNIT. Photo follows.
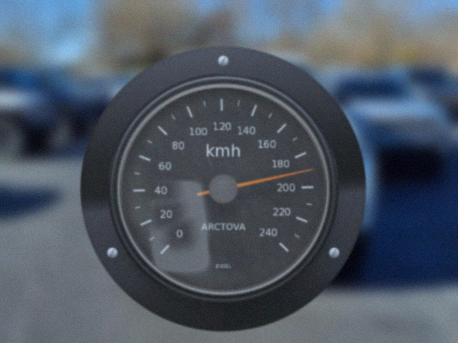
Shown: value=190 unit=km/h
